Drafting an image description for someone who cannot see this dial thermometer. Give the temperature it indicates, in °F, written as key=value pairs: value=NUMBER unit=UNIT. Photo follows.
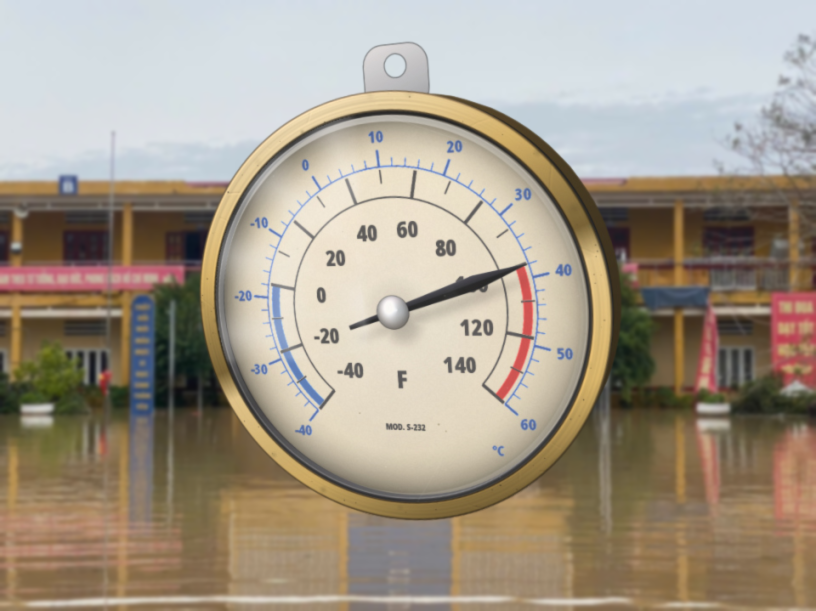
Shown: value=100 unit=°F
